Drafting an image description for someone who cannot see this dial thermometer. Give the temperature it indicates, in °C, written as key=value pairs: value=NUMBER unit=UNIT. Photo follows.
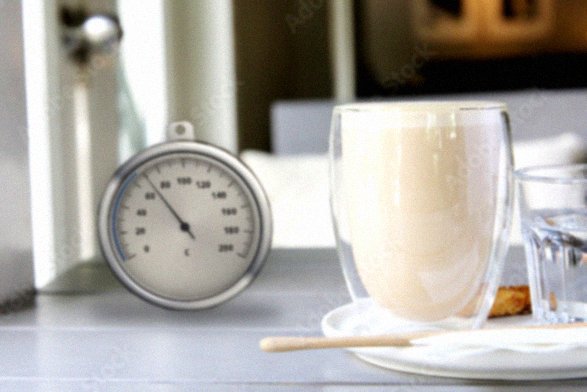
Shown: value=70 unit=°C
